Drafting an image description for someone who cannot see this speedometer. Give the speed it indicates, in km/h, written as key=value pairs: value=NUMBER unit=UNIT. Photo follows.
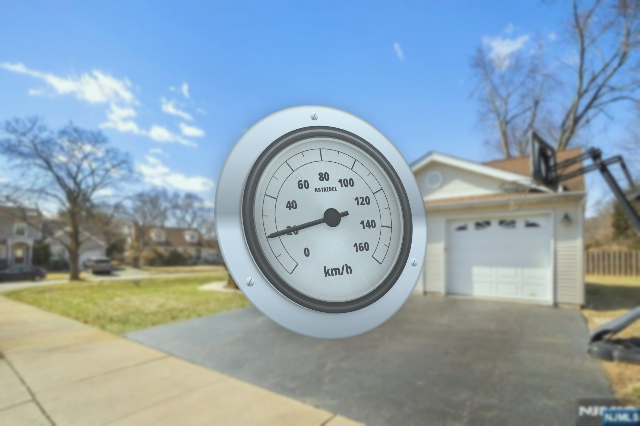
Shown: value=20 unit=km/h
